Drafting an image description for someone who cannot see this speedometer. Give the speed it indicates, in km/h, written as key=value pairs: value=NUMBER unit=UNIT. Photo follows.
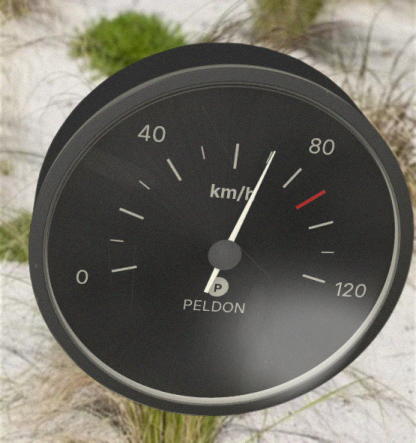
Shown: value=70 unit=km/h
